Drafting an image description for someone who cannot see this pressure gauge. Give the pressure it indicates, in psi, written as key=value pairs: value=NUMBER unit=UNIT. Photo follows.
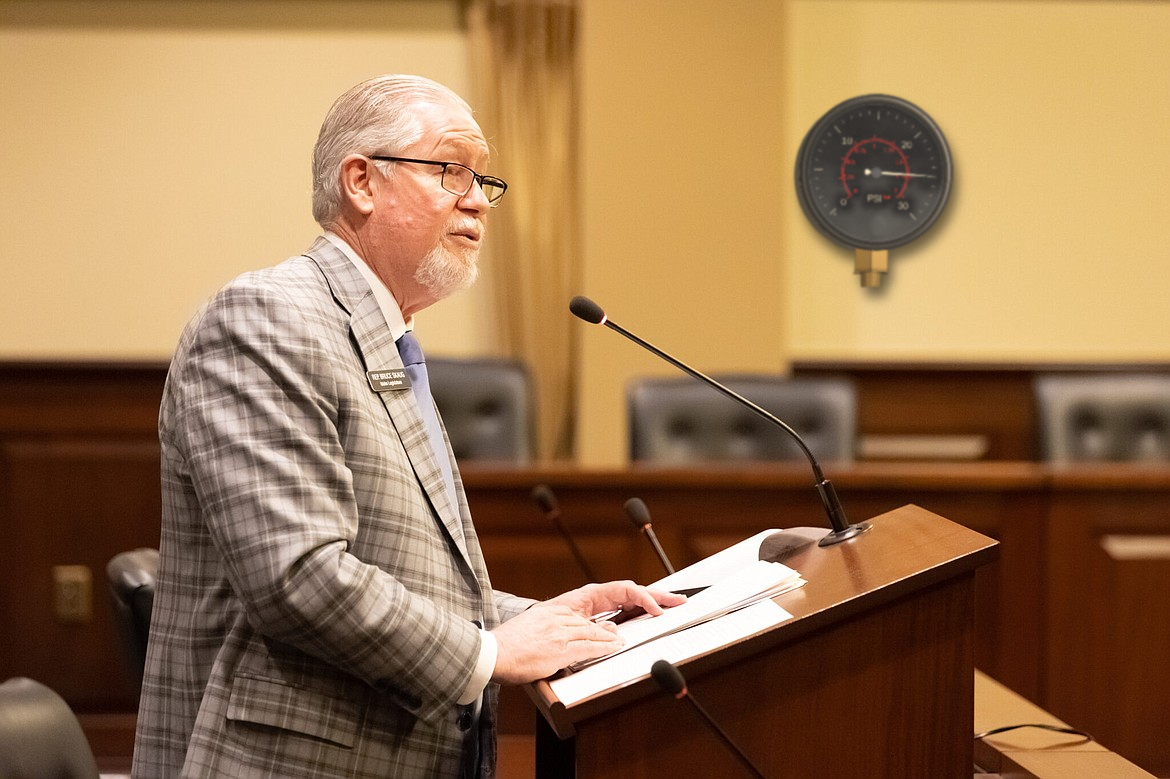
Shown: value=25 unit=psi
